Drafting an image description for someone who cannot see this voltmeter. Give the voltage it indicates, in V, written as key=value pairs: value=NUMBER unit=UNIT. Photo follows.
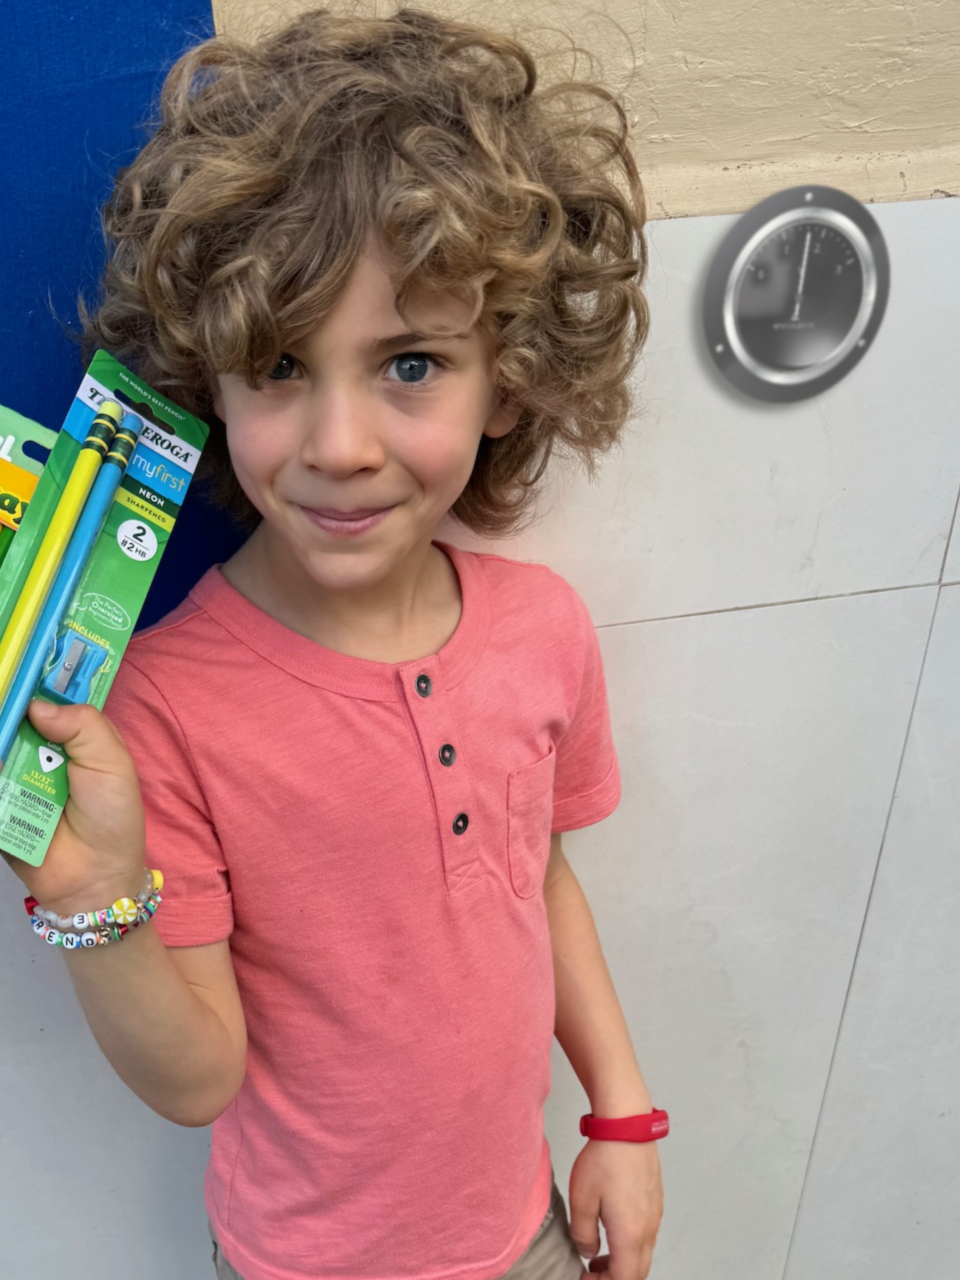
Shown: value=1.6 unit=V
